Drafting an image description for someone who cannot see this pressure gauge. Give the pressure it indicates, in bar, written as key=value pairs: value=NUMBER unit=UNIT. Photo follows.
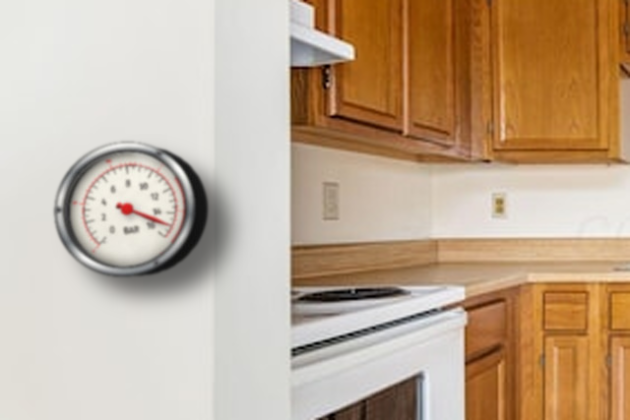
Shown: value=15 unit=bar
